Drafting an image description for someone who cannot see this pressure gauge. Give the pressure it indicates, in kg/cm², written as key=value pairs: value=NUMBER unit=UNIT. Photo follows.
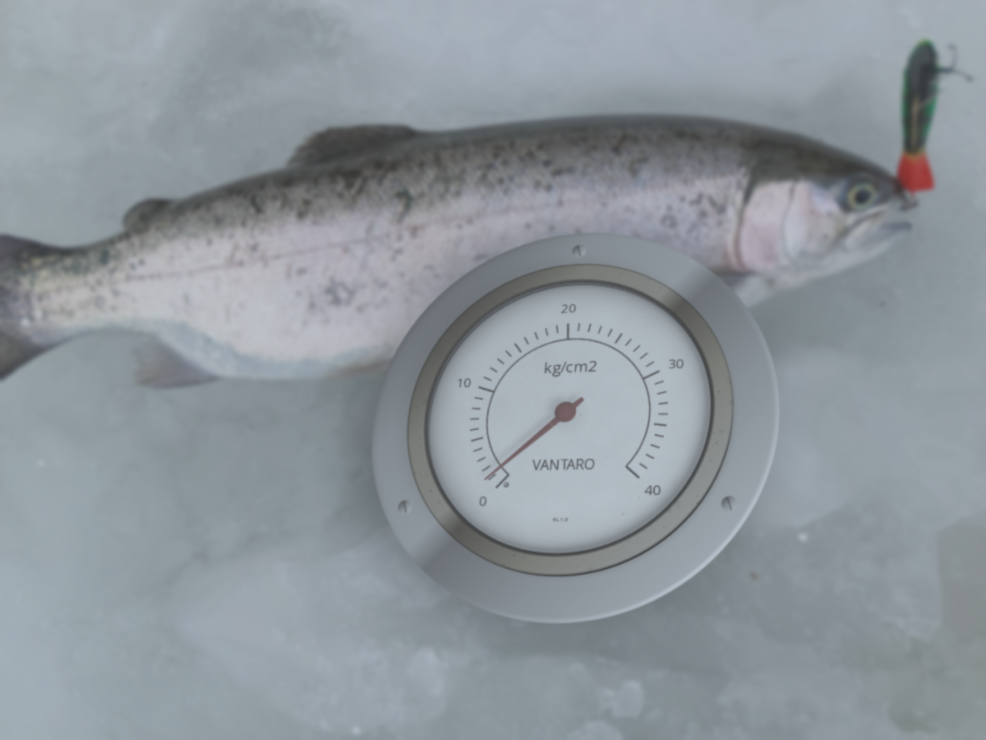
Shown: value=1 unit=kg/cm²
